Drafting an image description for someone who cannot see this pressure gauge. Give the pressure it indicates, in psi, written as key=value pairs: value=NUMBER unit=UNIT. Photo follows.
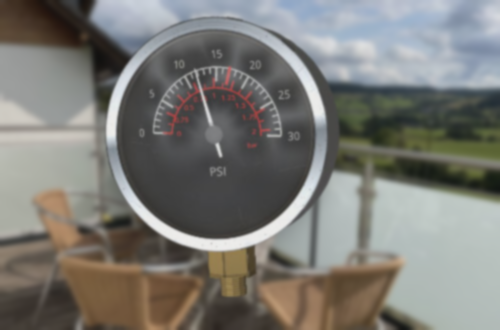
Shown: value=12 unit=psi
